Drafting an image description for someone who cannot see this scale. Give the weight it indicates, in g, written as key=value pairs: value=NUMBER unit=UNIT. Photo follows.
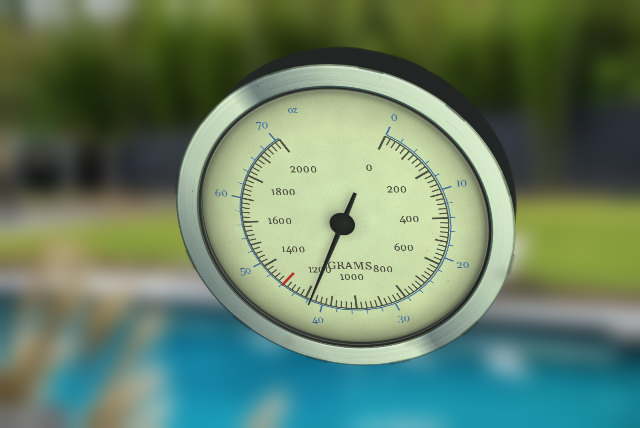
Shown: value=1180 unit=g
